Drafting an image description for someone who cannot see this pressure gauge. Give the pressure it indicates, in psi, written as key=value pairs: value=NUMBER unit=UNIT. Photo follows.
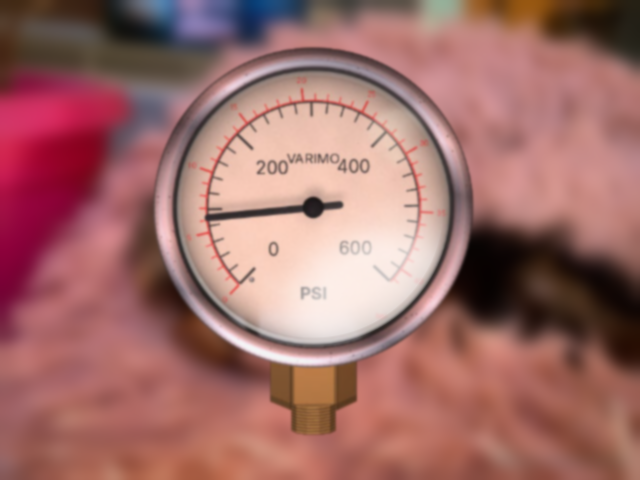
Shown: value=90 unit=psi
